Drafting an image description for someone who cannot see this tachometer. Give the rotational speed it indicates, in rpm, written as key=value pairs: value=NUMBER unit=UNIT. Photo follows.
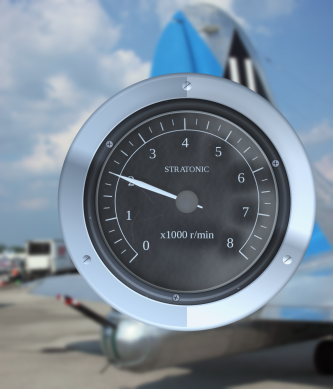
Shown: value=2000 unit=rpm
